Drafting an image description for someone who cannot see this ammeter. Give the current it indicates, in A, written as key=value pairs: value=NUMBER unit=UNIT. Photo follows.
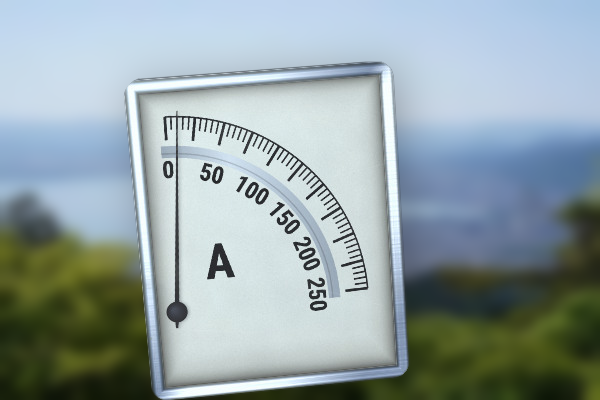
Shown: value=10 unit=A
